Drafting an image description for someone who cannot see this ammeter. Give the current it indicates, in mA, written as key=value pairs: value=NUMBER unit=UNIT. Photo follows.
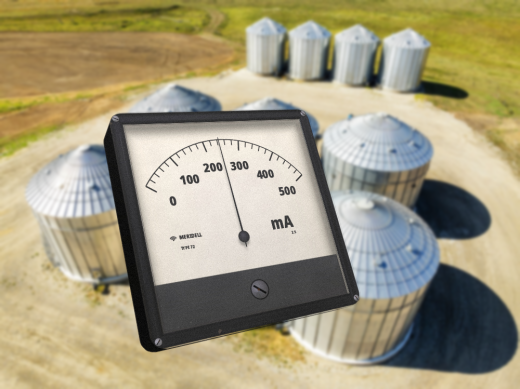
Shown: value=240 unit=mA
